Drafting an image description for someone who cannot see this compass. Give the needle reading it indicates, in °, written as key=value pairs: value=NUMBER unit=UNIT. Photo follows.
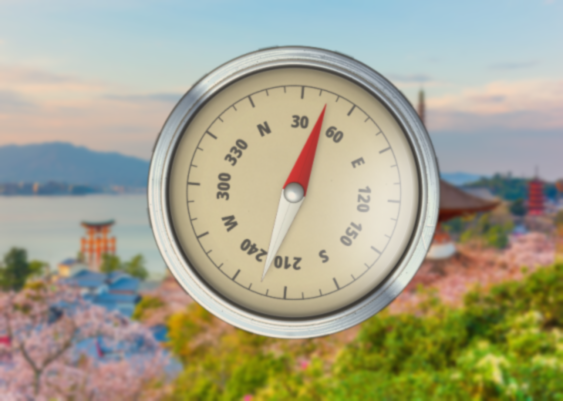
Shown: value=45 unit=°
